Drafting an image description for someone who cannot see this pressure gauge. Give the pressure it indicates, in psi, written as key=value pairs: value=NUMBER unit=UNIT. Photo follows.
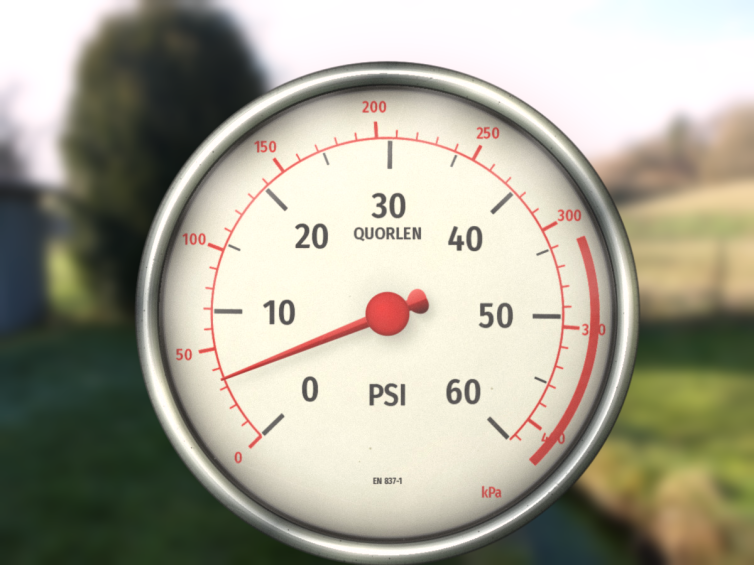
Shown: value=5 unit=psi
